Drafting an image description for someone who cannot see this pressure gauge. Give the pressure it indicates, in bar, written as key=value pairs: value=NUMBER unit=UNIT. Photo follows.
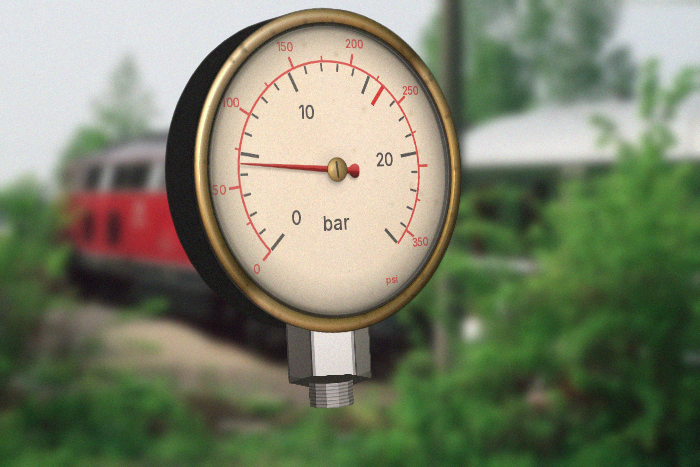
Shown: value=4.5 unit=bar
